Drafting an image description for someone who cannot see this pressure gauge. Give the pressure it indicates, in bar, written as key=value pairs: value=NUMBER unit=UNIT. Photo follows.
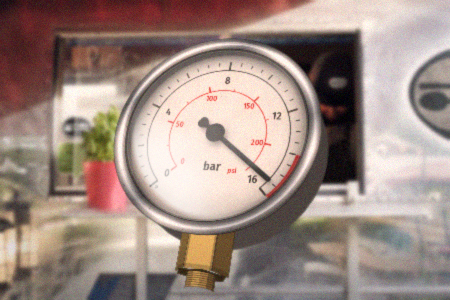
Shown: value=15.5 unit=bar
